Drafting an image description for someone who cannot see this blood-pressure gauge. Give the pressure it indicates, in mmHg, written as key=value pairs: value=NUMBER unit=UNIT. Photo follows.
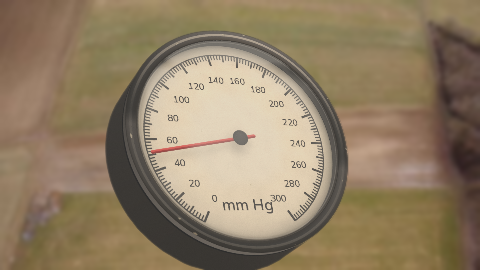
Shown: value=50 unit=mmHg
